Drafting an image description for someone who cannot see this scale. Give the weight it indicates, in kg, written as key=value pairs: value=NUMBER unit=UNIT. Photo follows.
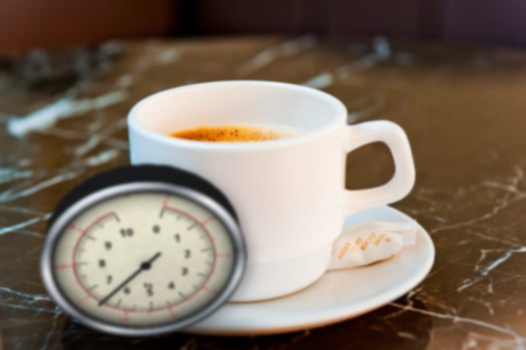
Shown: value=6.5 unit=kg
